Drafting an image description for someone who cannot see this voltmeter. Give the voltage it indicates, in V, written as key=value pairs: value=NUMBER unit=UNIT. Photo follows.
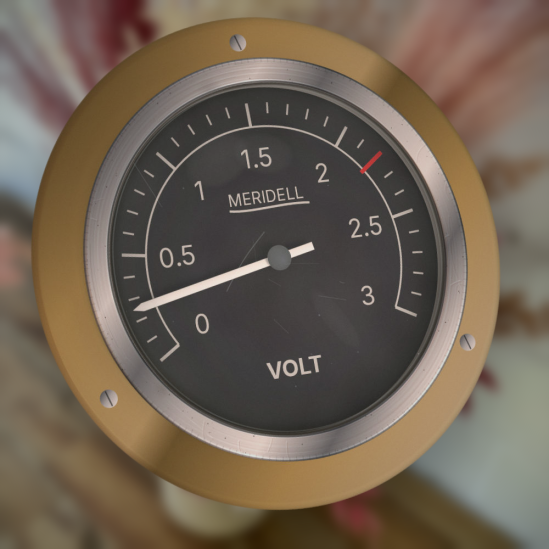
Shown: value=0.25 unit=V
